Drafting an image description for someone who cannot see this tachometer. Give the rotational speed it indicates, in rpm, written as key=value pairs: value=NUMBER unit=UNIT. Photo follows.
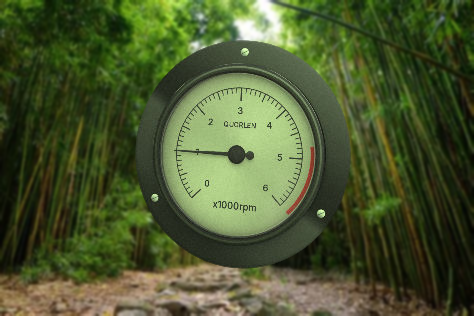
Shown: value=1000 unit=rpm
